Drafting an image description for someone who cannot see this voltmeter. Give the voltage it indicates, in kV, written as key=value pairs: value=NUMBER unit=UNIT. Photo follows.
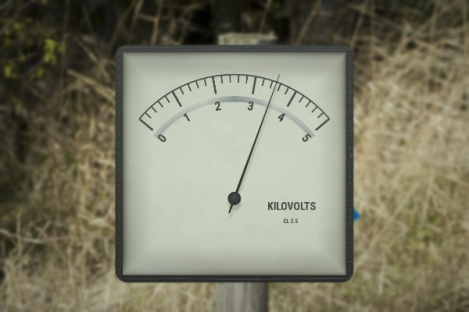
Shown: value=3.5 unit=kV
